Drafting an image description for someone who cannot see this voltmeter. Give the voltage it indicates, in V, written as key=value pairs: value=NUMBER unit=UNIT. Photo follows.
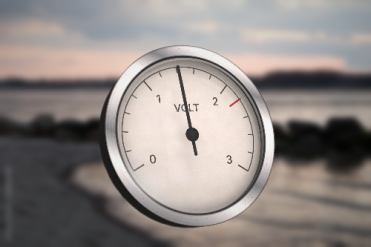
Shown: value=1.4 unit=V
